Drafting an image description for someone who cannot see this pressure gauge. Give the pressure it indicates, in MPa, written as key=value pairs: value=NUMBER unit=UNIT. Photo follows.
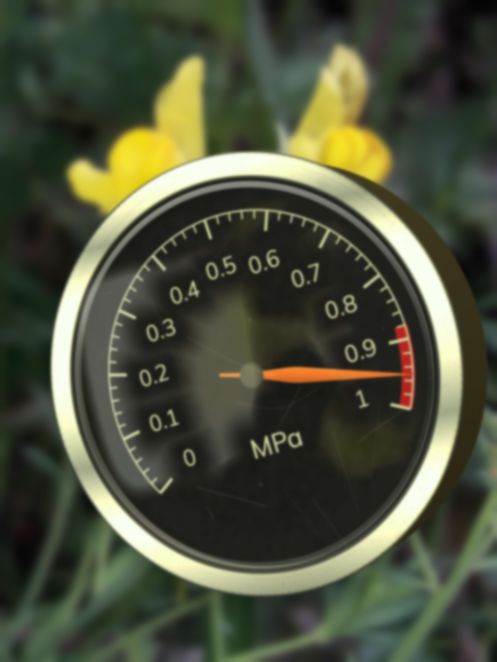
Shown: value=0.95 unit=MPa
